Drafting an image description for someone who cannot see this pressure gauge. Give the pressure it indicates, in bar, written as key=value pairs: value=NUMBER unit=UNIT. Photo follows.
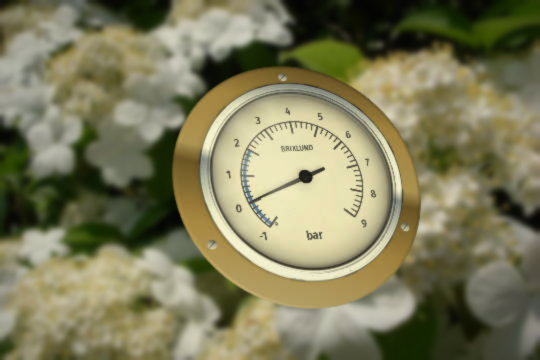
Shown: value=0 unit=bar
